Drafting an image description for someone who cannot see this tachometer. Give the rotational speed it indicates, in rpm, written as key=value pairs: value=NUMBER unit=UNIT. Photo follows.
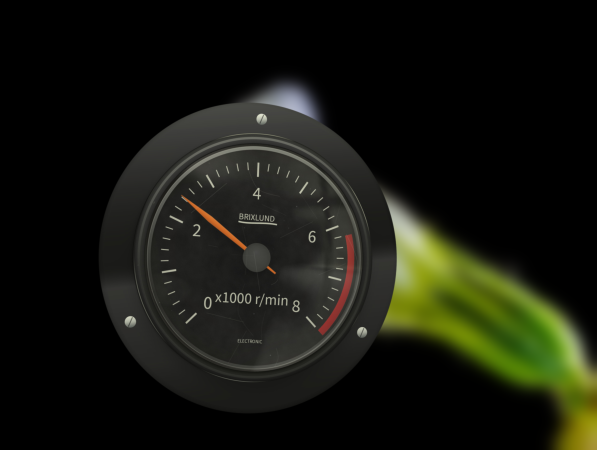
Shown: value=2400 unit=rpm
